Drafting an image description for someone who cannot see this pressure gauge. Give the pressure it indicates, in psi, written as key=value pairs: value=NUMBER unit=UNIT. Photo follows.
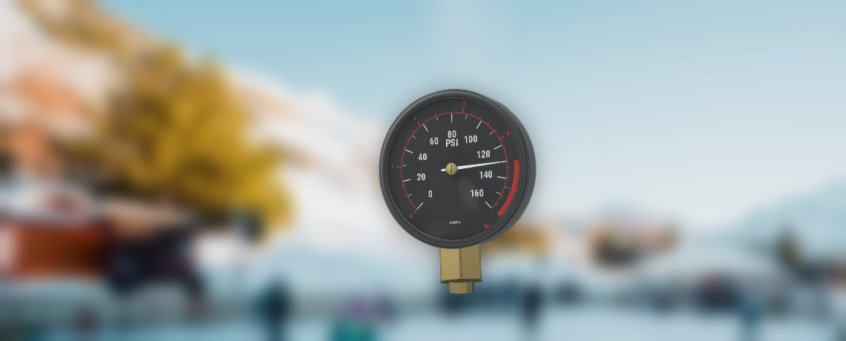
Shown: value=130 unit=psi
